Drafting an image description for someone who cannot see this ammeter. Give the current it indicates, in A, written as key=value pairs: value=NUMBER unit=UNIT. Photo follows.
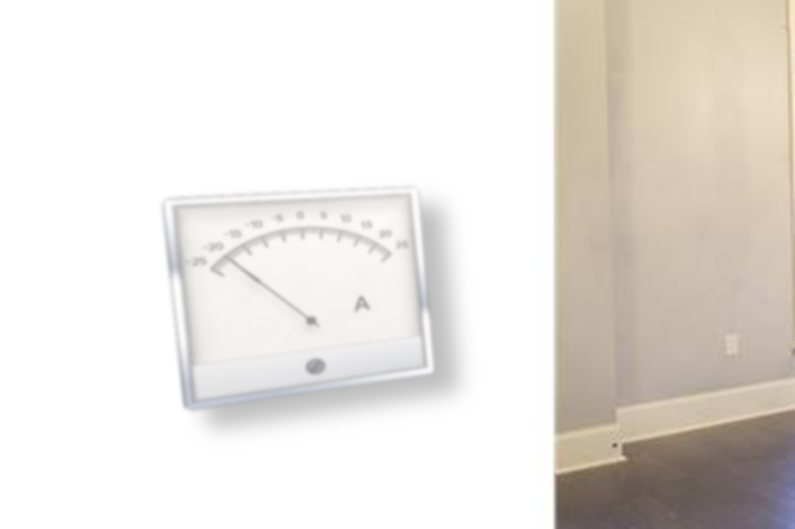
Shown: value=-20 unit=A
